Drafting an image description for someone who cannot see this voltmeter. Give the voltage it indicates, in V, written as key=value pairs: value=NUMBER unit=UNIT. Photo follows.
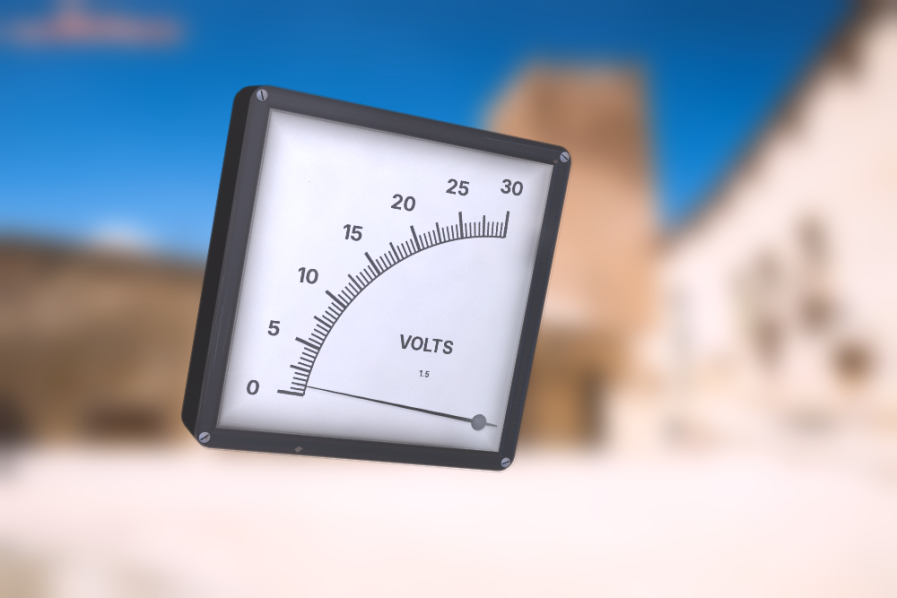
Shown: value=1 unit=V
